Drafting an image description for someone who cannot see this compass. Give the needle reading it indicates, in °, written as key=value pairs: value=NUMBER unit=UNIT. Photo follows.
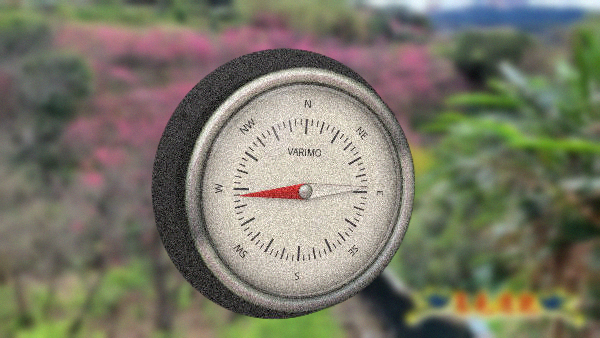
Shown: value=265 unit=°
